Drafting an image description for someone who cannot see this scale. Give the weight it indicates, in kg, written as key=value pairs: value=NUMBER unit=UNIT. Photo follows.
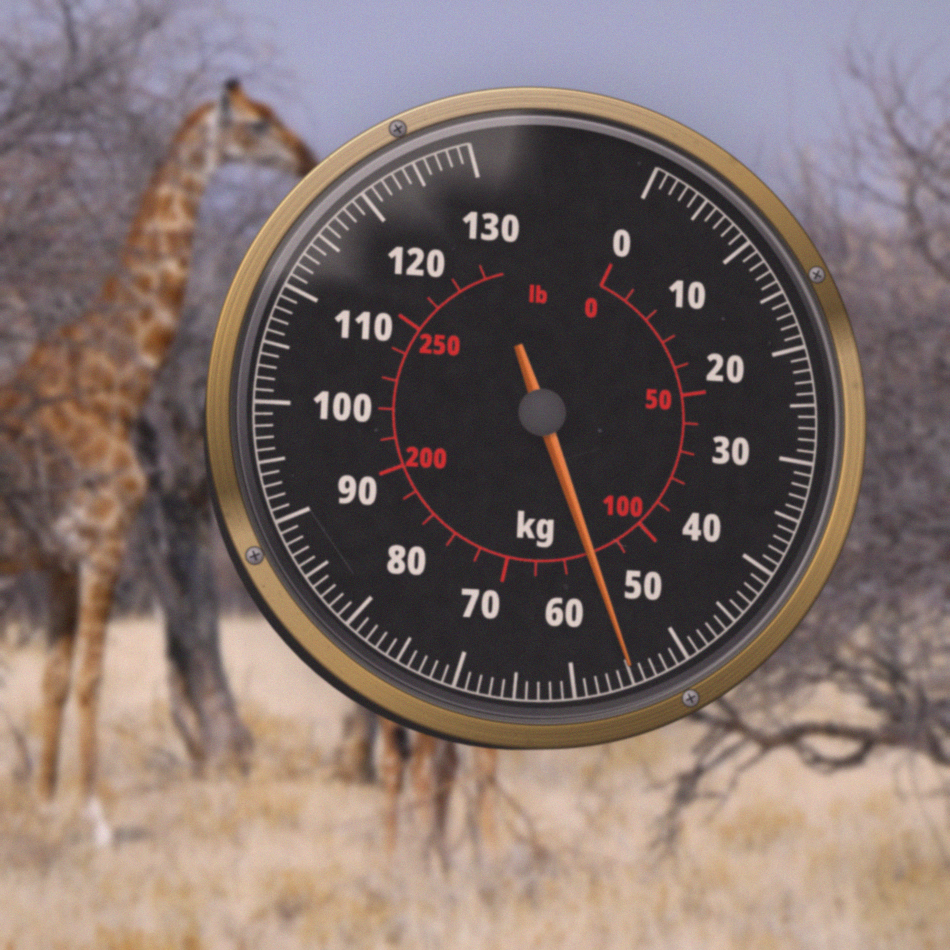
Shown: value=55 unit=kg
